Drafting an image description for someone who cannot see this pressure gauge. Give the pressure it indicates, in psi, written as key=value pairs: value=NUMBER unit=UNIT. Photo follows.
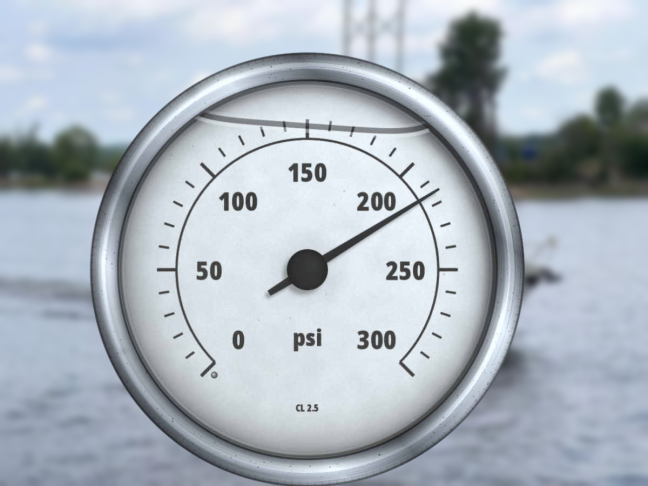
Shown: value=215 unit=psi
